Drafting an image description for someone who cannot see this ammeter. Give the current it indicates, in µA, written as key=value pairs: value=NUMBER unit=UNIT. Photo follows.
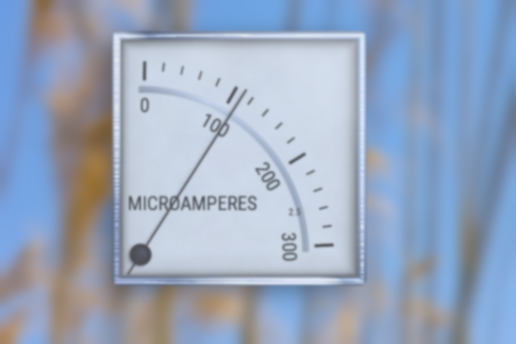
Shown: value=110 unit=µA
